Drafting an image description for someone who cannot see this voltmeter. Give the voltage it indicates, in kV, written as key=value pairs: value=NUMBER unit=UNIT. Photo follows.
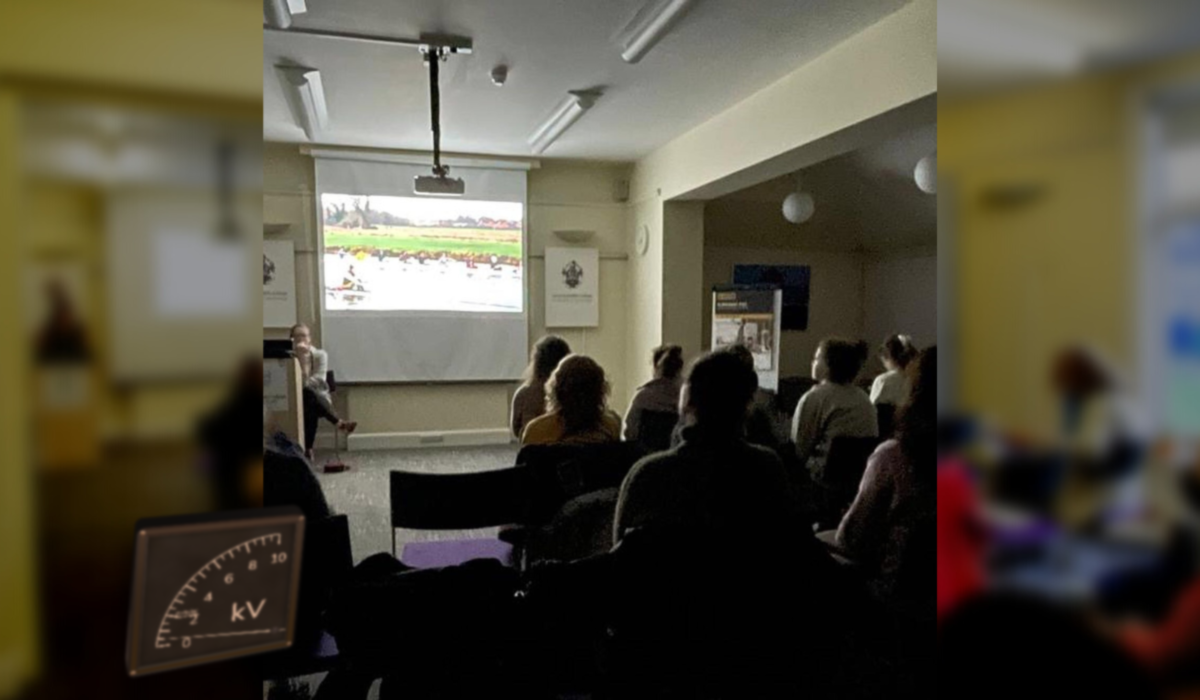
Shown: value=0.5 unit=kV
